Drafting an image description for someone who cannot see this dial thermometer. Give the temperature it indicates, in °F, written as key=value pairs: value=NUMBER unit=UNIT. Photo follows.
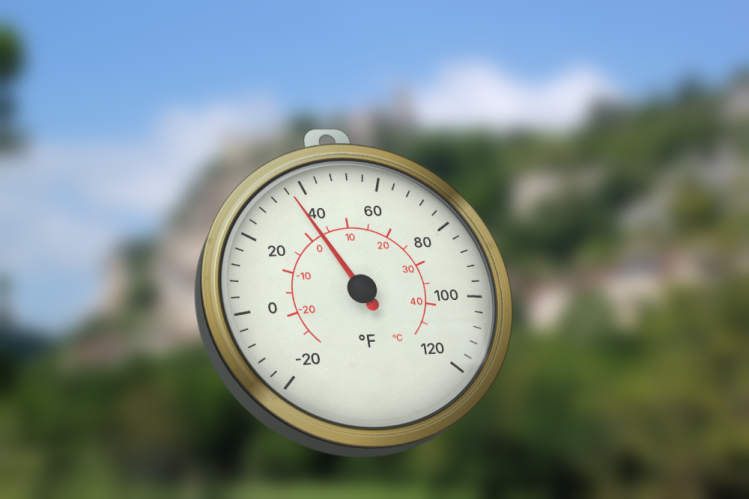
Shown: value=36 unit=°F
